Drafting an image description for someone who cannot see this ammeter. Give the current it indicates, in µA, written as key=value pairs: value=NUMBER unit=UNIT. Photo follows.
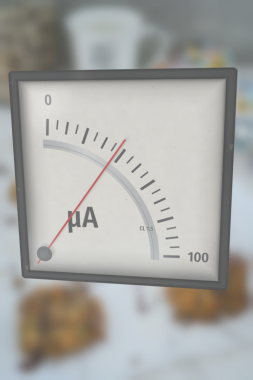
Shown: value=37.5 unit=µA
